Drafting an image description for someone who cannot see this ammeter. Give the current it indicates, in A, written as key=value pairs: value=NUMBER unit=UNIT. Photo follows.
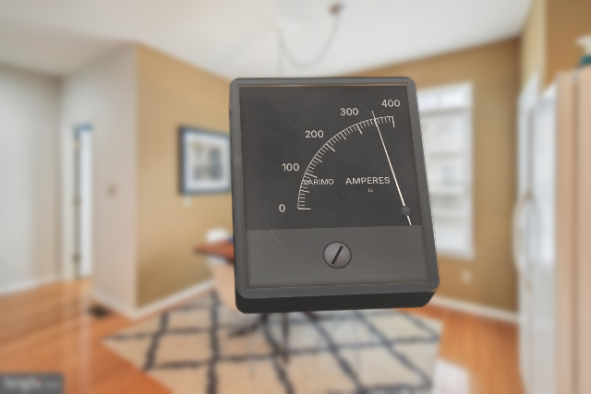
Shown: value=350 unit=A
